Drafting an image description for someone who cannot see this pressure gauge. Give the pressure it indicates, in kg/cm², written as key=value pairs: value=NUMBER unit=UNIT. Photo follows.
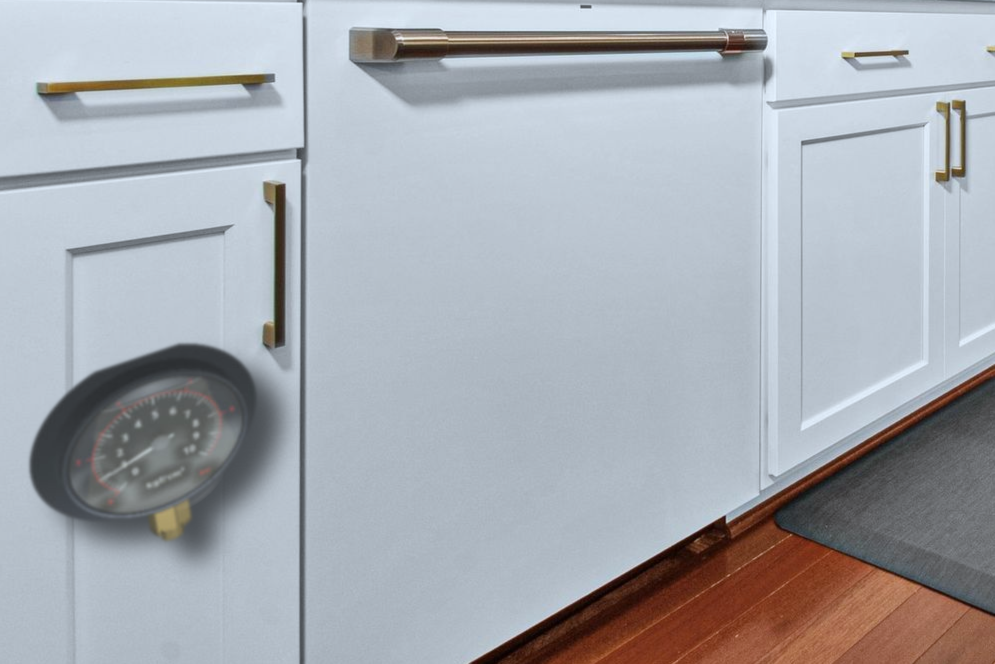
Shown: value=1 unit=kg/cm²
